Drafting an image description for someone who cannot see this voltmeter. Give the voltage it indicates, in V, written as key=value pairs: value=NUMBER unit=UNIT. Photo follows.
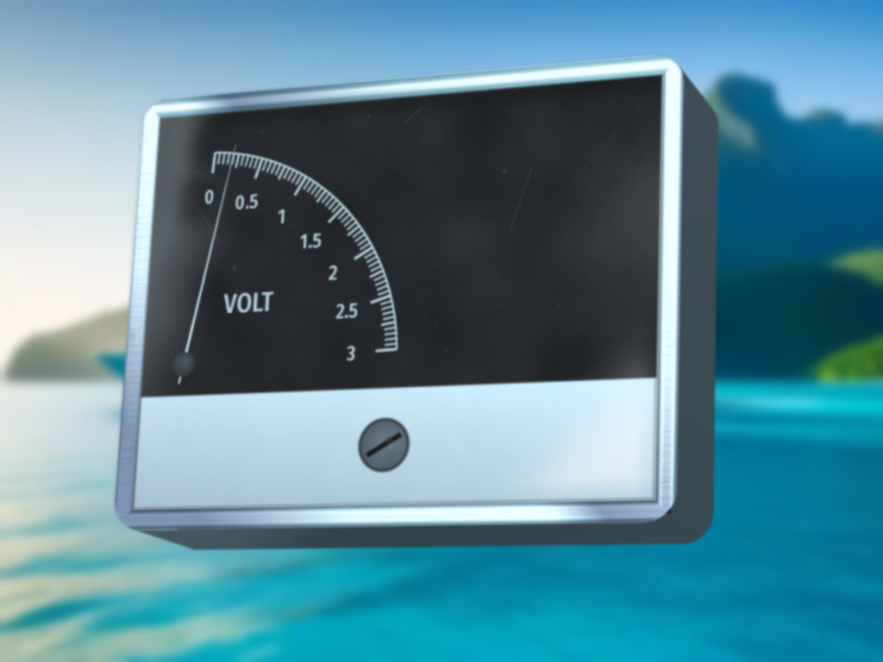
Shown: value=0.25 unit=V
